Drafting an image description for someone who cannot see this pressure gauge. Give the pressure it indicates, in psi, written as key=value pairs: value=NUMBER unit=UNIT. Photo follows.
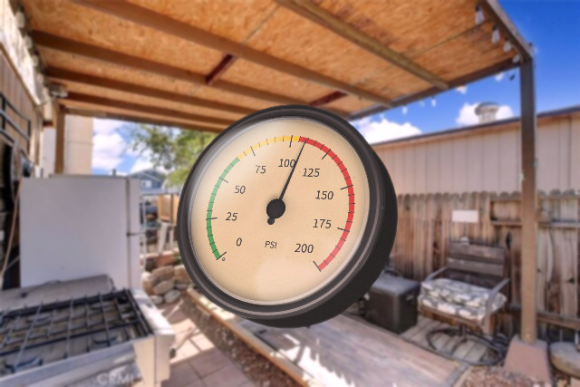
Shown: value=110 unit=psi
